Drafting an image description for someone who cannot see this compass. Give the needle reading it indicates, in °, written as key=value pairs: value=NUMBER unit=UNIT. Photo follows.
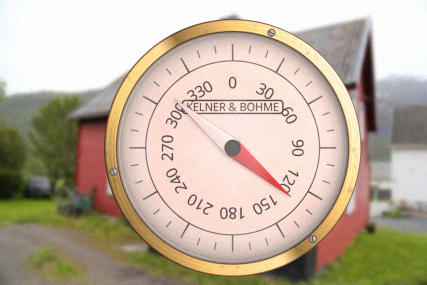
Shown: value=130 unit=°
